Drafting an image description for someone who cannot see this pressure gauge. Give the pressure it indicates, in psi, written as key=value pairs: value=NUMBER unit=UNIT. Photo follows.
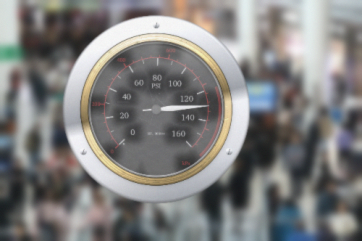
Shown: value=130 unit=psi
